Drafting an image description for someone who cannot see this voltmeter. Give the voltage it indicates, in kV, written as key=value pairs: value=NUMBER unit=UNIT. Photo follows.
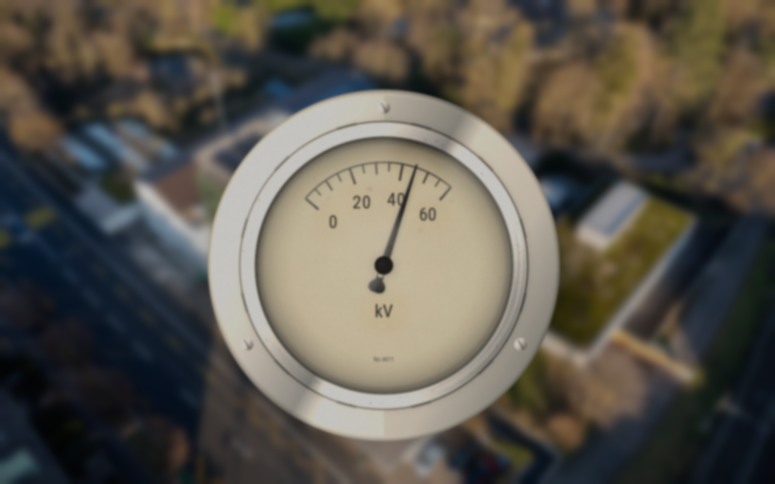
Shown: value=45 unit=kV
